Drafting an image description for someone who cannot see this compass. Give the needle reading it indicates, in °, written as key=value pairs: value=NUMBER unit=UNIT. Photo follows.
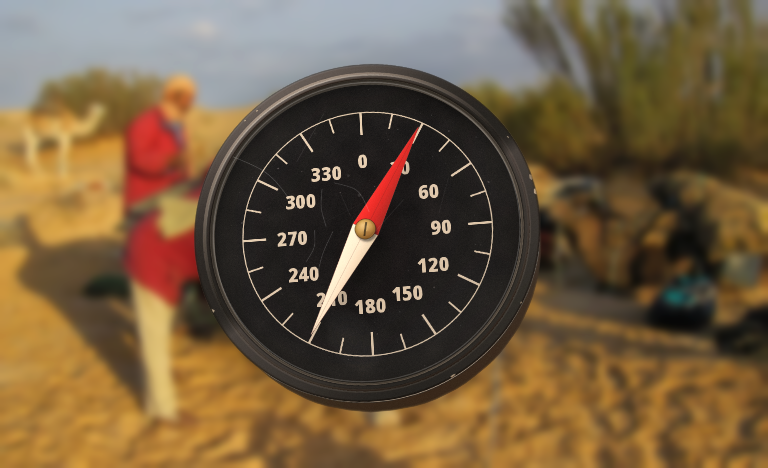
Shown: value=30 unit=°
